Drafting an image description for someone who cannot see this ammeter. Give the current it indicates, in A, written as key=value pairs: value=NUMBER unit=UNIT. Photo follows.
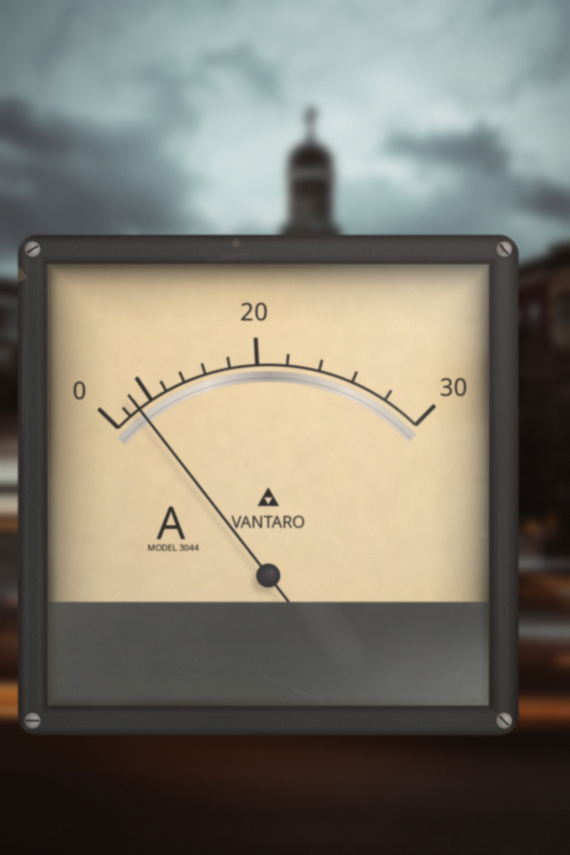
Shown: value=8 unit=A
